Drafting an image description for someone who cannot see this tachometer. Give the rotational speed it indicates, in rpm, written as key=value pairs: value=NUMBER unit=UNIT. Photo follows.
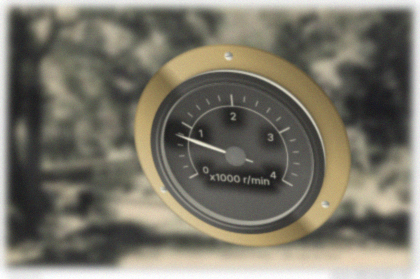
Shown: value=800 unit=rpm
